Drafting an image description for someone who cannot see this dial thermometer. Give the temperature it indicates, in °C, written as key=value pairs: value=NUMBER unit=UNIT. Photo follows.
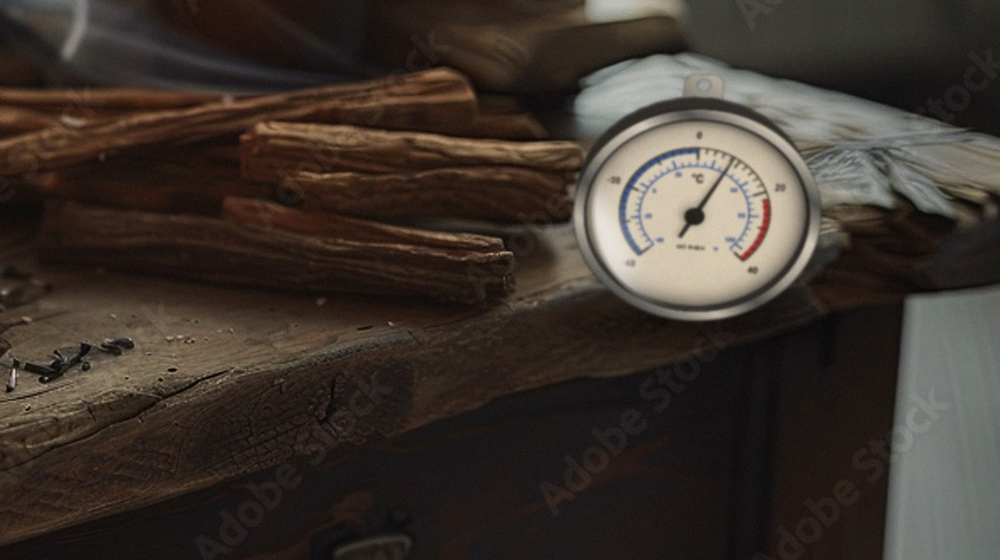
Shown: value=8 unit=°C
